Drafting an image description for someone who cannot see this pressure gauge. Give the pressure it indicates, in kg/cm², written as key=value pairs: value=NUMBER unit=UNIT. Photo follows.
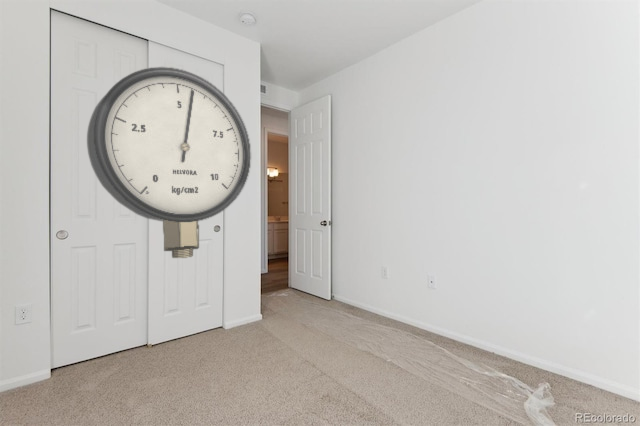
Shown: value=5.5 unit=kg/cm²
